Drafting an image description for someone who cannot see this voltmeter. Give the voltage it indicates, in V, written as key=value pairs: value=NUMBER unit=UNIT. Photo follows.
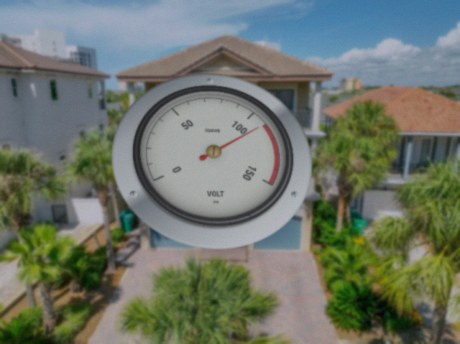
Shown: value=110 unit=V
